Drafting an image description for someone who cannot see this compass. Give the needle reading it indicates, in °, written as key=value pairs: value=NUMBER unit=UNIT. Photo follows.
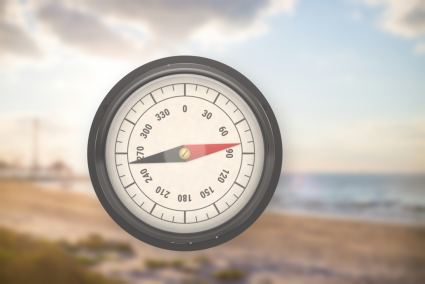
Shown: value=80 unit=°
